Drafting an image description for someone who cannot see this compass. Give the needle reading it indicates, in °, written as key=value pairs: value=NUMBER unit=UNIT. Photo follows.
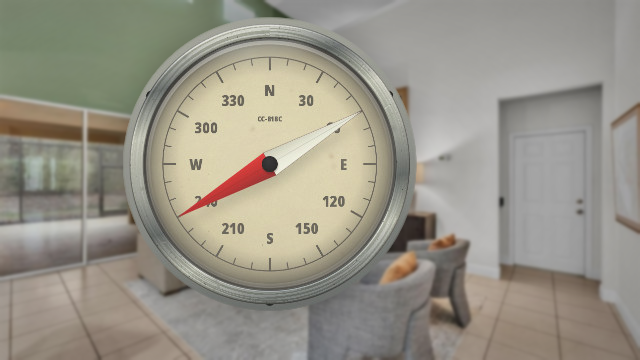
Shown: value=240 unit=°
